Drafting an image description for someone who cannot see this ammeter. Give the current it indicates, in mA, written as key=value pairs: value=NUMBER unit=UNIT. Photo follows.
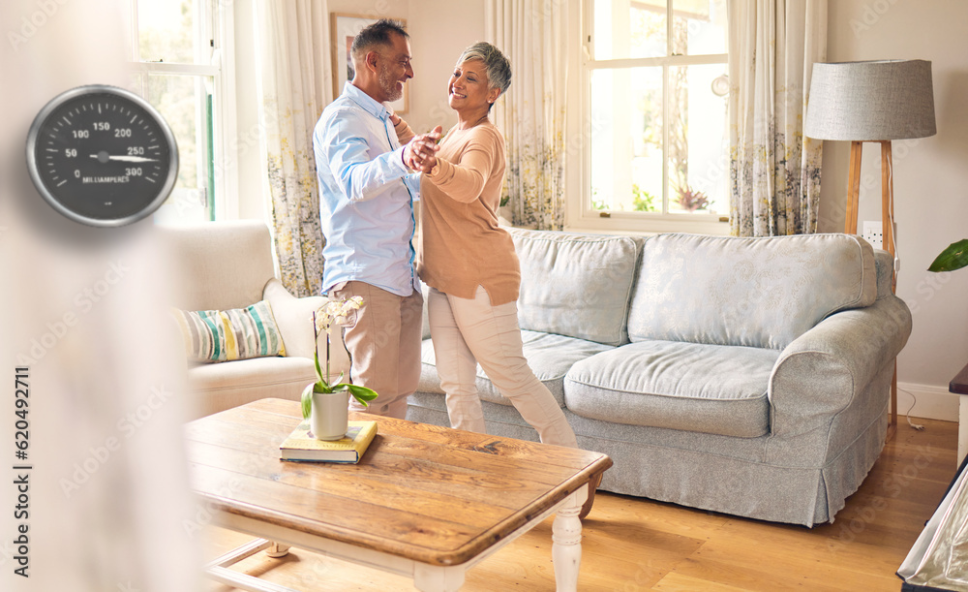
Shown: value=270 unit=mA
